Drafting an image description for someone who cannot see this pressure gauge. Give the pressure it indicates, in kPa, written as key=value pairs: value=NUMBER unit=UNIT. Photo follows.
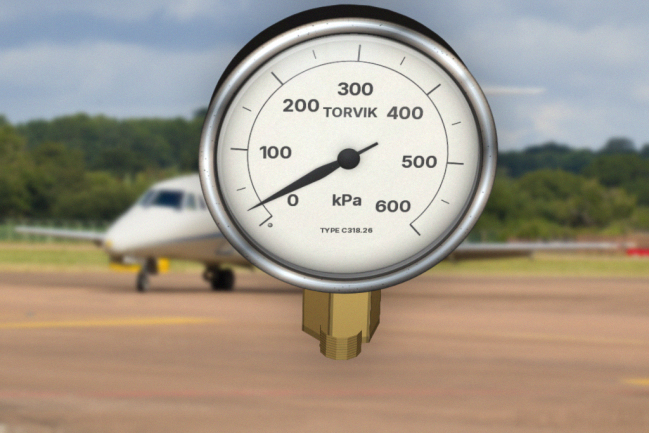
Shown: value=25 unit=kPa
